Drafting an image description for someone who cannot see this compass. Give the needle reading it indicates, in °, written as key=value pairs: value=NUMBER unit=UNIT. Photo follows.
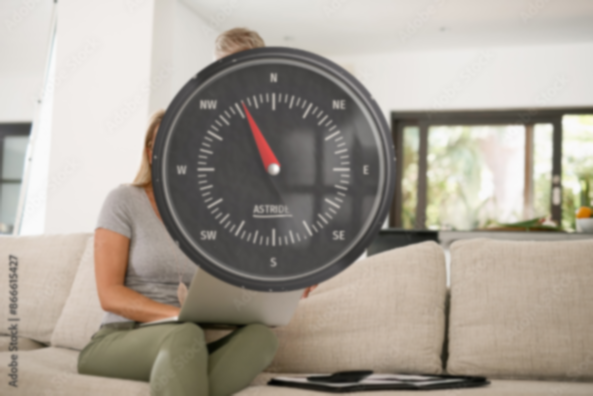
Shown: value=335 unit=°
